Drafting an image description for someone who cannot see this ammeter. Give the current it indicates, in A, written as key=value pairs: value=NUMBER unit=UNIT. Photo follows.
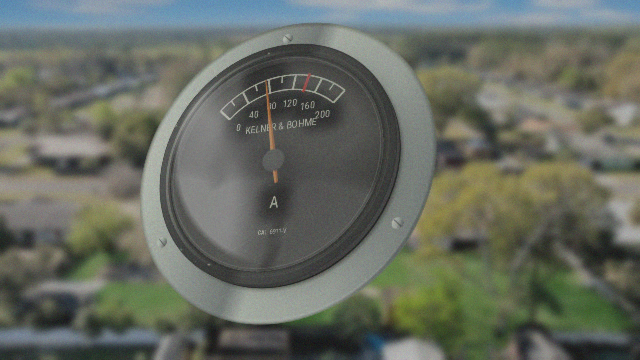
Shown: value=80 unit=A
